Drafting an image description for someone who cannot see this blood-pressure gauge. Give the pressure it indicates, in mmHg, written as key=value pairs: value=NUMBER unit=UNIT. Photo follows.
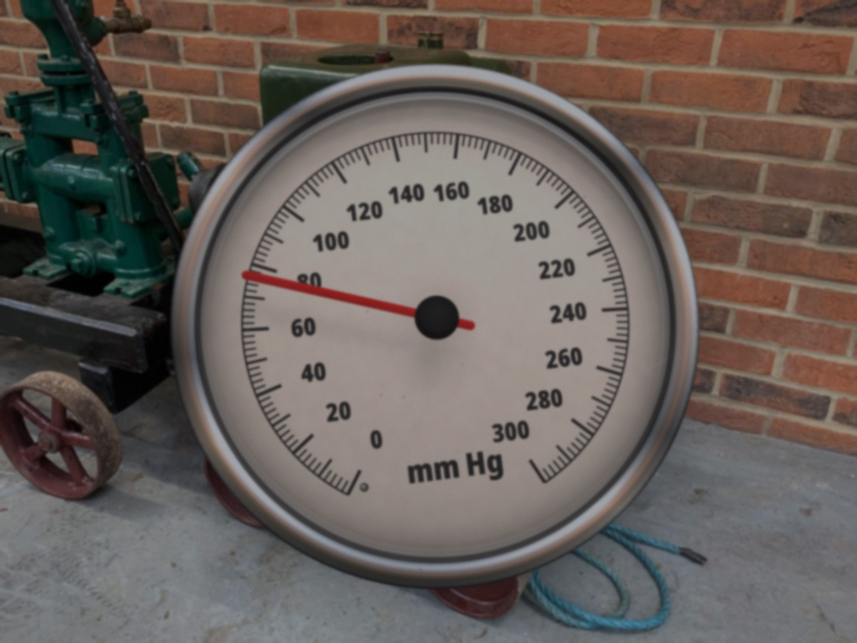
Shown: value=76 unit=mmHg
